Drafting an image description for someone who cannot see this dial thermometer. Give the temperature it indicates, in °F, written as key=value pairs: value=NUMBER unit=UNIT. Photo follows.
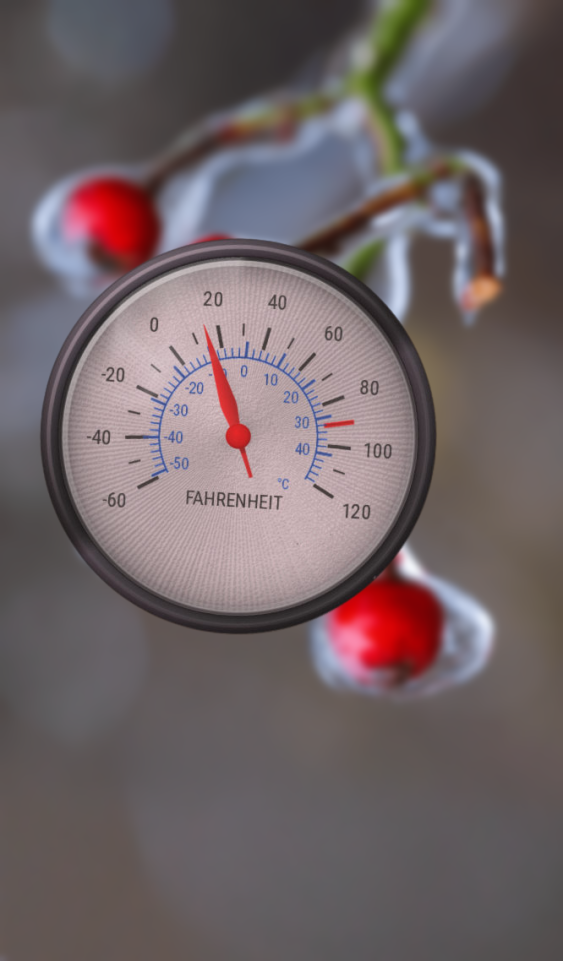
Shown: value=15 unit=°F
